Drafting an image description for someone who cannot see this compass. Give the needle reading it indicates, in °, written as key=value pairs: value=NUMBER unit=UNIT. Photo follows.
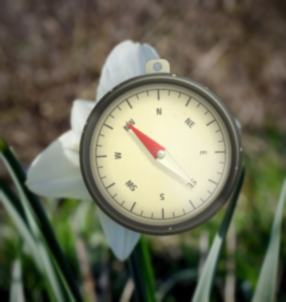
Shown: value=315 unit=°
